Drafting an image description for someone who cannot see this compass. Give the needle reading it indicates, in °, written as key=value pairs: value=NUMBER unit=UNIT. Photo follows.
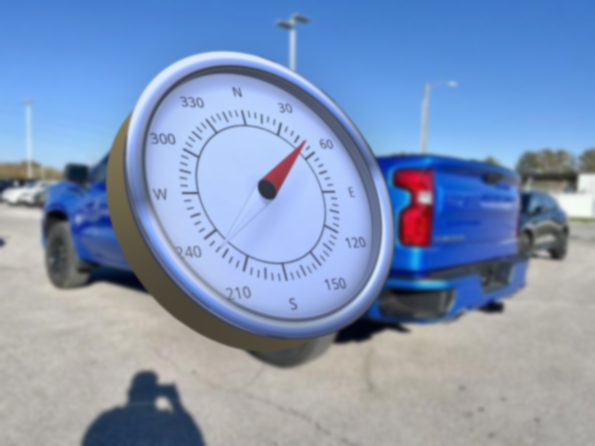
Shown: value=50 unit=°
